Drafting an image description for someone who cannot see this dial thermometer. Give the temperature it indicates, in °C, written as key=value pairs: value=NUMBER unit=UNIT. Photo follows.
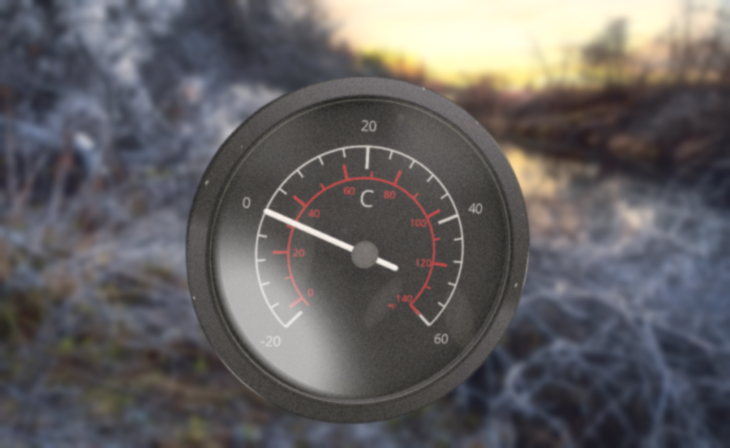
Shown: value=0 unit=°C
